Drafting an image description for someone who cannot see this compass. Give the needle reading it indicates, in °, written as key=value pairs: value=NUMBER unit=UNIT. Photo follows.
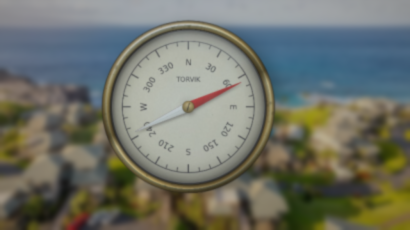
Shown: value=65 unit=°
